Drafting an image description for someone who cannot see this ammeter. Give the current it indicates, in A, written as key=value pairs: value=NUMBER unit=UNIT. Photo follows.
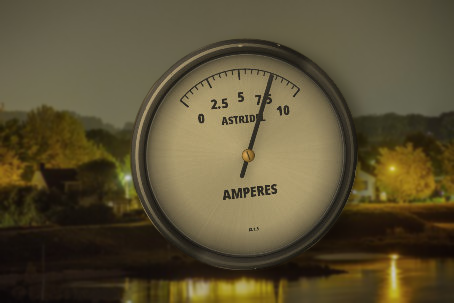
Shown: value=7.5 unit=A
